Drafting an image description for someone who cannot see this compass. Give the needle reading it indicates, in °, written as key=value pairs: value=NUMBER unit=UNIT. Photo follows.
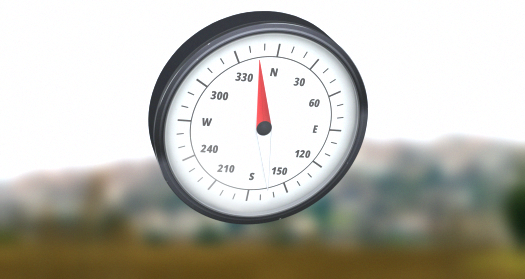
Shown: value=345 unit=°
